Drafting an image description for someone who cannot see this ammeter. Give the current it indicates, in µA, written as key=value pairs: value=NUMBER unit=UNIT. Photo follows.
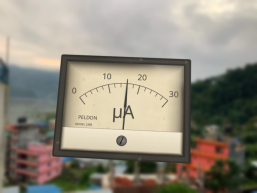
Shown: value=16 unit=µA
